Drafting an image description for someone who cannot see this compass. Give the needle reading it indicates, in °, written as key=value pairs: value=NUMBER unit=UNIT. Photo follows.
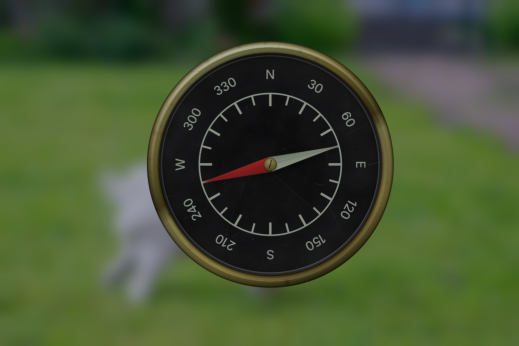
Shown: value=255 unit=°
